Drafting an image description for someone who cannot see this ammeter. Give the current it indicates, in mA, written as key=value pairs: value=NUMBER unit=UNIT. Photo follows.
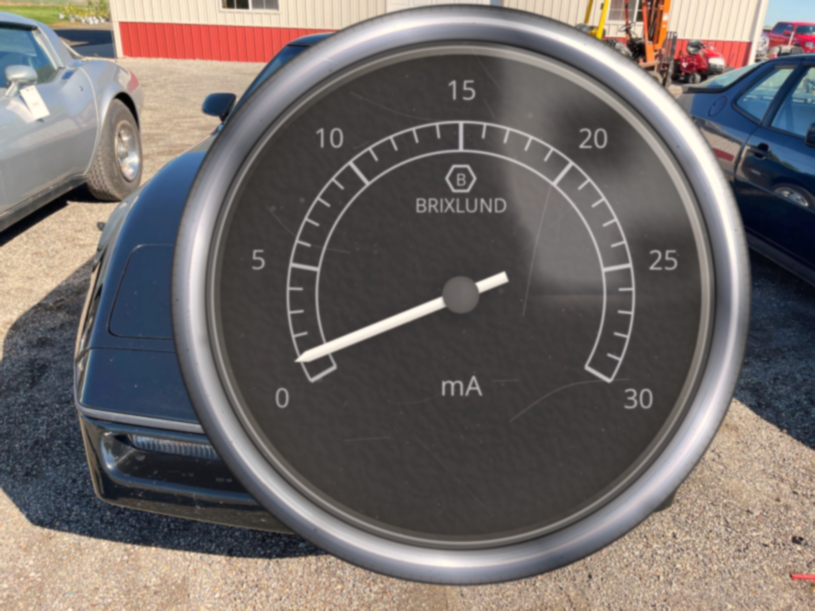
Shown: value=1 unit=mA
